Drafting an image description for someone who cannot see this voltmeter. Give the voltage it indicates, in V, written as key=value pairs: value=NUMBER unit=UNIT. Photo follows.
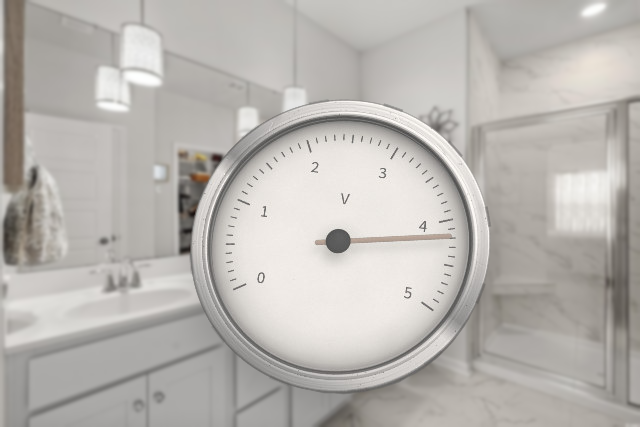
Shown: value=4.2 unit=V
